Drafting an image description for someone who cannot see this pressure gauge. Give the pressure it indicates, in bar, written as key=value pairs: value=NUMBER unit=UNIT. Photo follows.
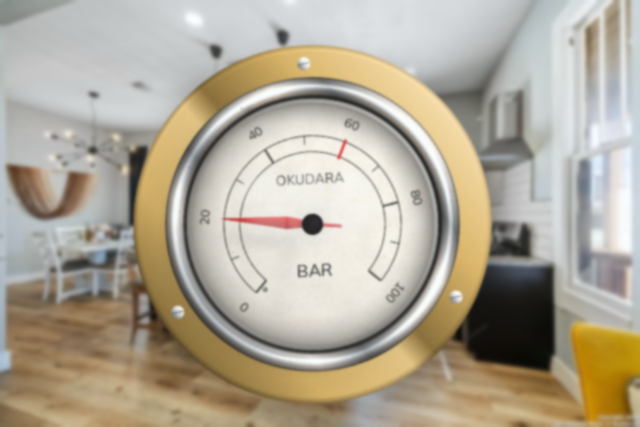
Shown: value=20 unit=bar
